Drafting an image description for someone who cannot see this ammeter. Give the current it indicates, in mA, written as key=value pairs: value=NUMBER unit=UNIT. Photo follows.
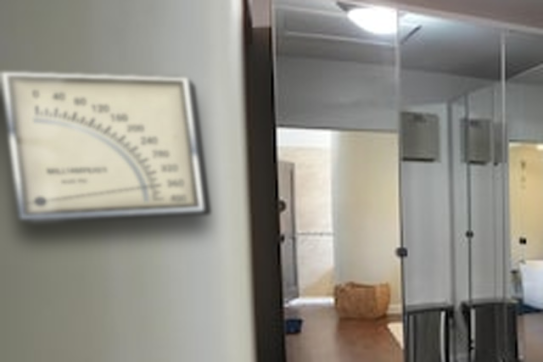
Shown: value=360 unit=mA
